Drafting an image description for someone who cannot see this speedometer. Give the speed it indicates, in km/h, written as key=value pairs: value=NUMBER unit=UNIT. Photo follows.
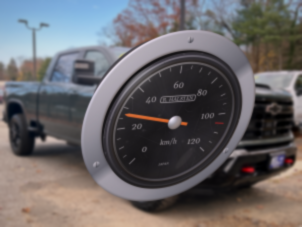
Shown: value=27.5 unit=km/h
